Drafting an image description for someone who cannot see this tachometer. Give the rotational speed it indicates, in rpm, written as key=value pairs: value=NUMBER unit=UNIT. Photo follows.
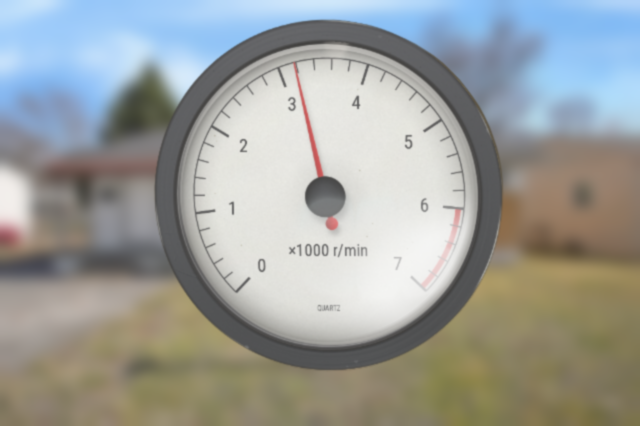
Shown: value=3200 unit=rpm
